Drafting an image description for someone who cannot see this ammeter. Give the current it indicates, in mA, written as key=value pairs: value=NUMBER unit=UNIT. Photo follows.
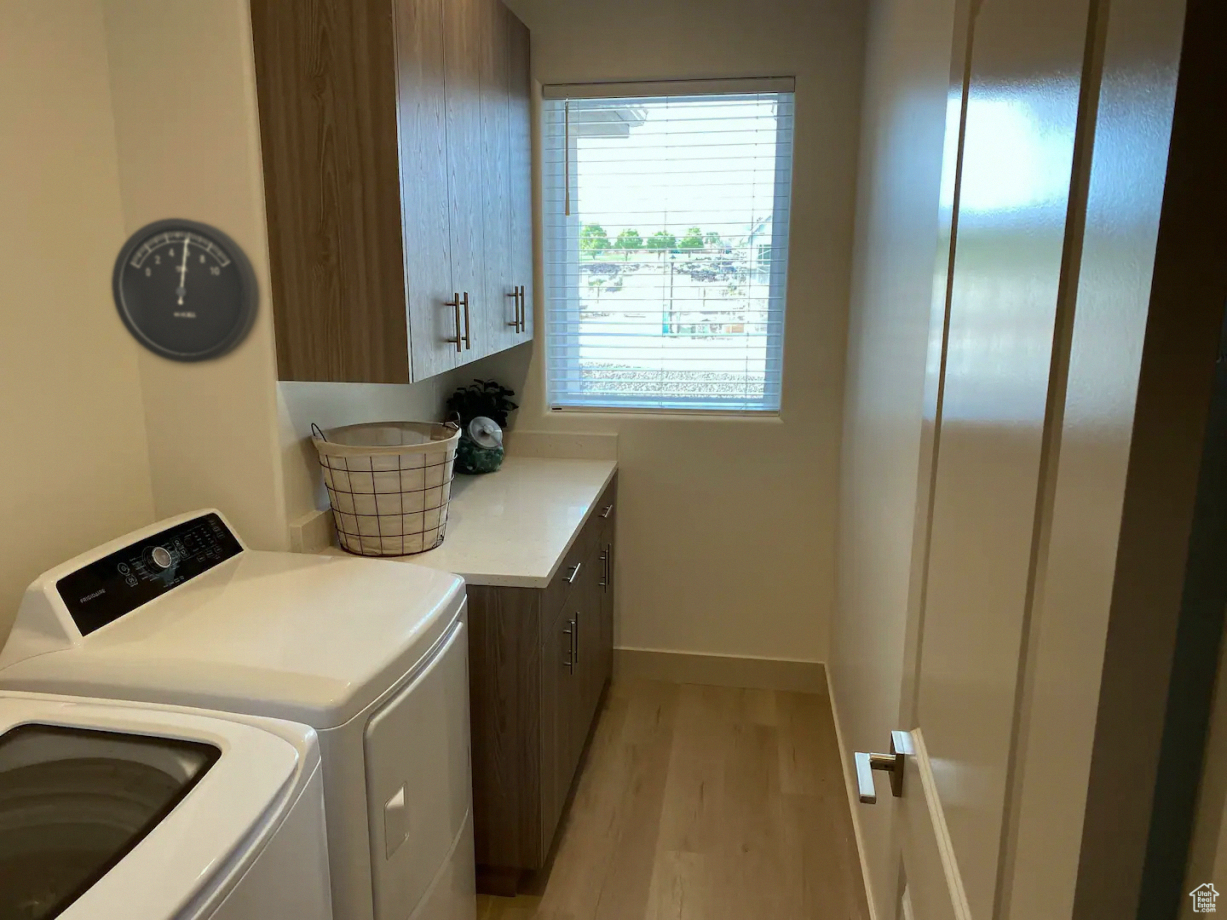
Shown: value=6 unit=mA
